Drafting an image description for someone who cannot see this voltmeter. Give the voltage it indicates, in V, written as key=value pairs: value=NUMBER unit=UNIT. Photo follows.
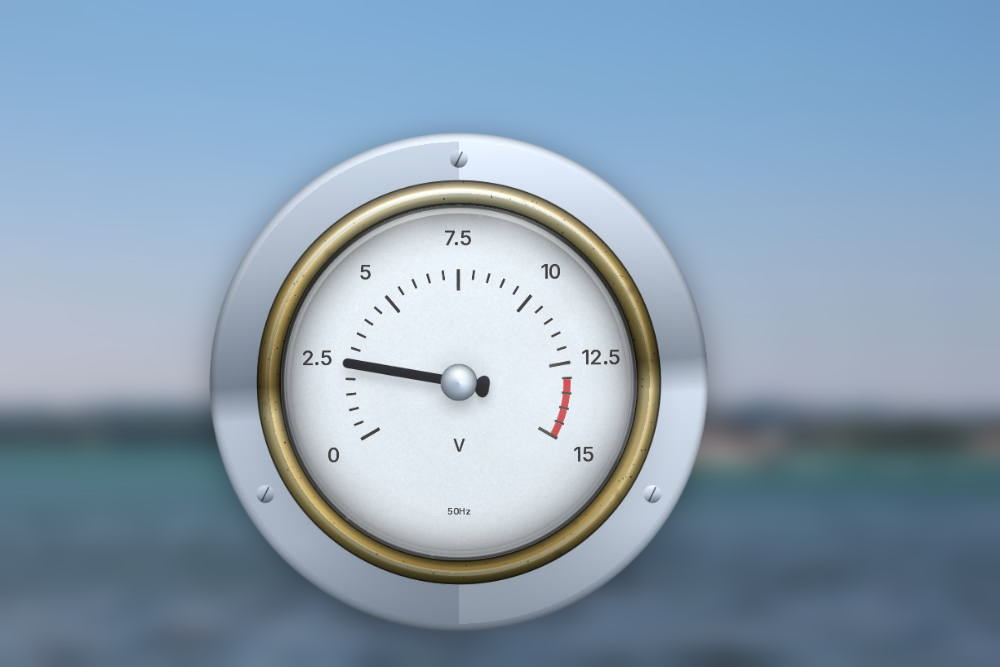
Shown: value=2.5 unit=V
